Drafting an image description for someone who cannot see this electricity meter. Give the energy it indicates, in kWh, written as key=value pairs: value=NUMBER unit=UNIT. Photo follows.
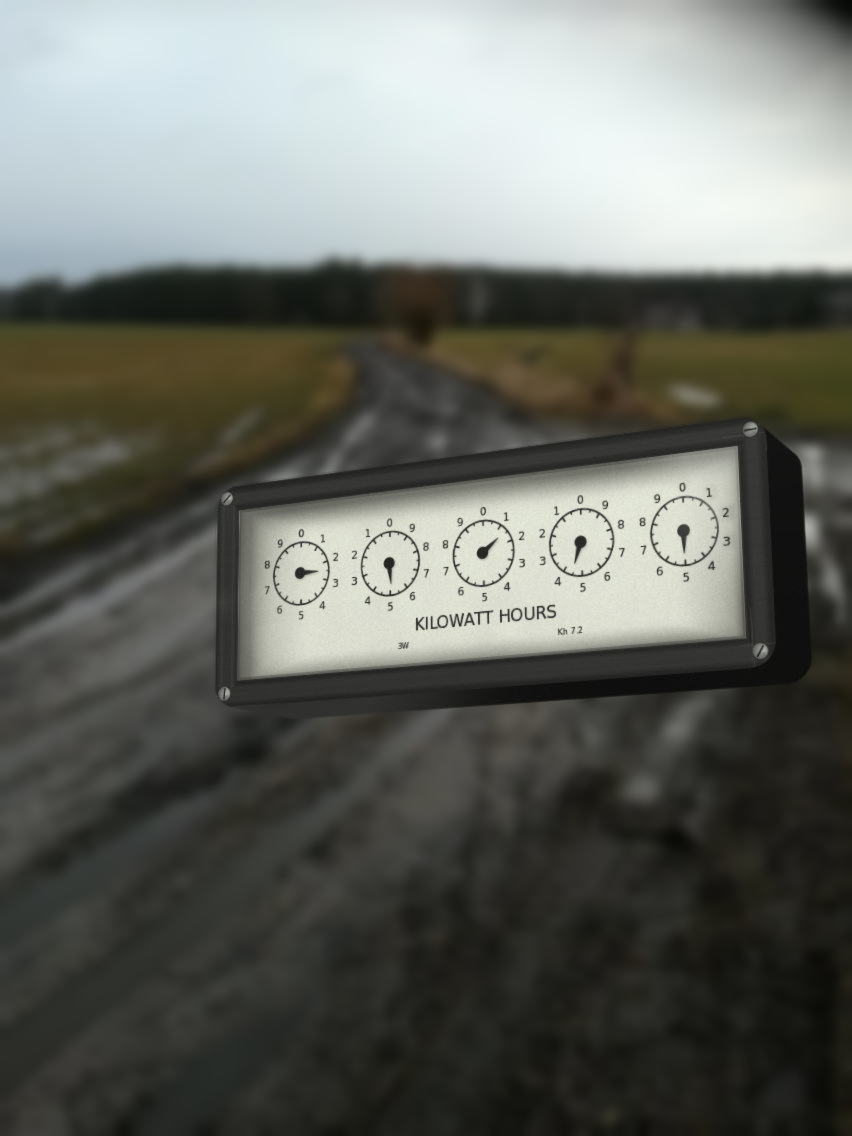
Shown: value=25145 unit=kWh
